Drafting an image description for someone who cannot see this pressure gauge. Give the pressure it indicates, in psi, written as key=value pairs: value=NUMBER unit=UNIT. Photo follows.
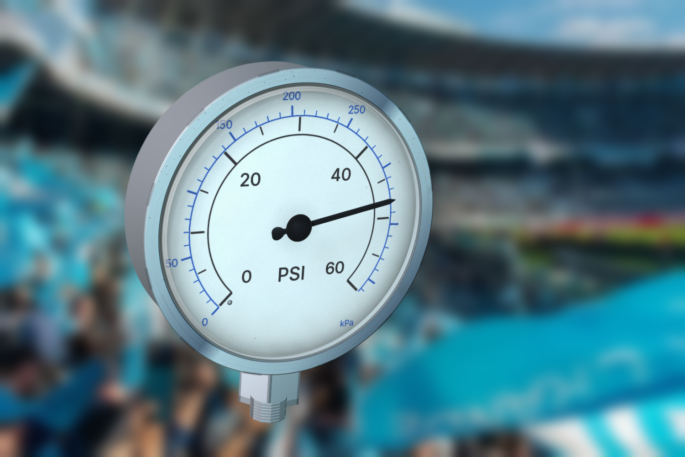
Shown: value=47.5 unit=psi
